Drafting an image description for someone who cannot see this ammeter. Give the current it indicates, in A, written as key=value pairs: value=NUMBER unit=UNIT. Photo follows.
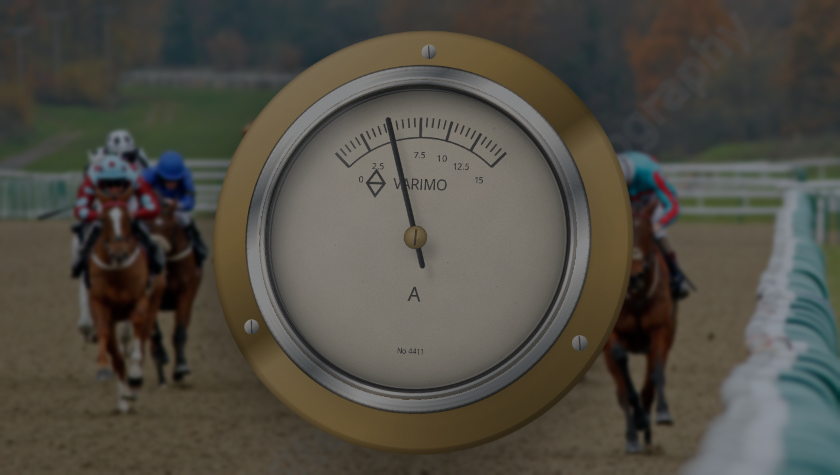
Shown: value=5 unit=A
